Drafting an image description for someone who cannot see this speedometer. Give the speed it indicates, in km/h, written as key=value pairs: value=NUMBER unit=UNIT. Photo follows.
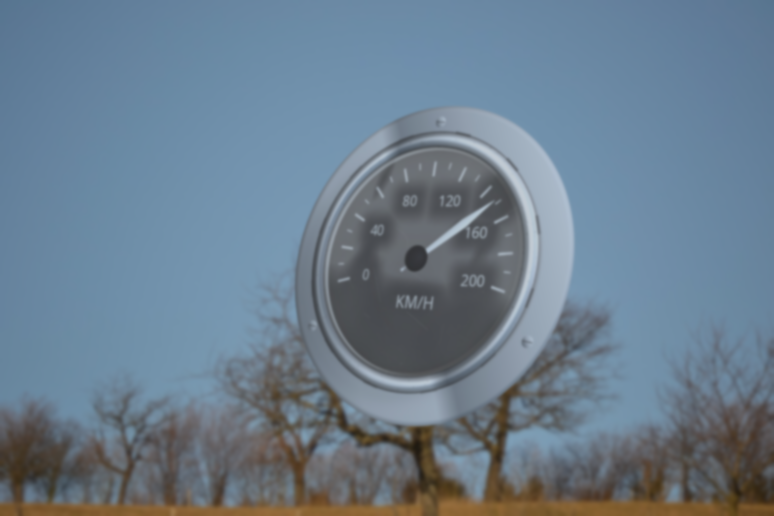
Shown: value=150 unit=km/h
